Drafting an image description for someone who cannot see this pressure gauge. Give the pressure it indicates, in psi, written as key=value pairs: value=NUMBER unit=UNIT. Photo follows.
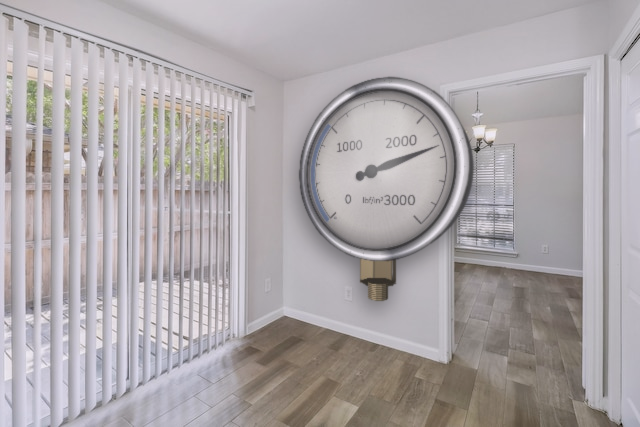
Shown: value=2300 unit=psi
